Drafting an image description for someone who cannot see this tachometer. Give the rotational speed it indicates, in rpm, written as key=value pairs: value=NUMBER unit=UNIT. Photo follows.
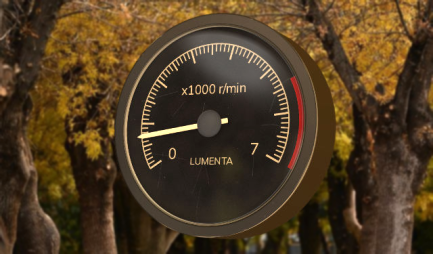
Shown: value=700 unit=rpm
